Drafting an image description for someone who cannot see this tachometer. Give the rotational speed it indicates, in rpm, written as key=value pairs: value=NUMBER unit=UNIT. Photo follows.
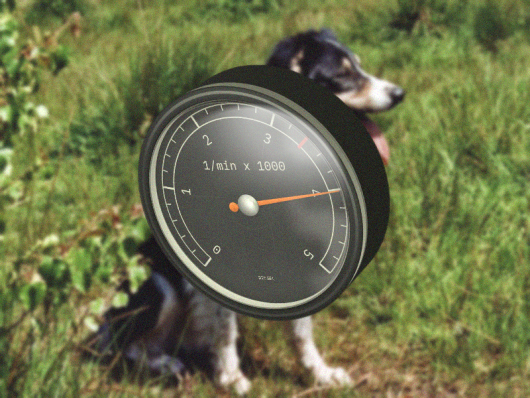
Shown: value=4000 unit=rpm
